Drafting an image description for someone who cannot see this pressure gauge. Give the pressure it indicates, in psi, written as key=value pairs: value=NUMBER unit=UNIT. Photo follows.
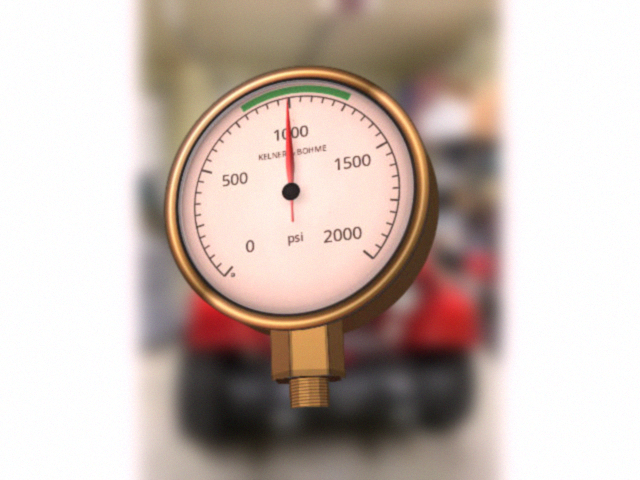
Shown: value=1000 unit=psi
